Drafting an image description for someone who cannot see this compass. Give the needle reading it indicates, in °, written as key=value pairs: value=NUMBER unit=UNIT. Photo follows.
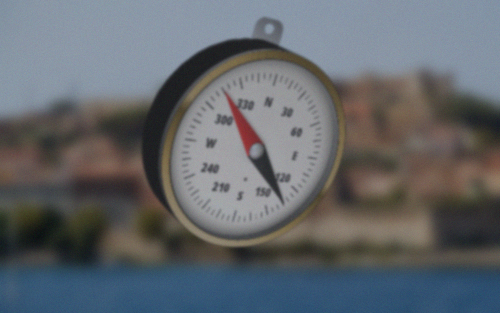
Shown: value=315 unit=°
